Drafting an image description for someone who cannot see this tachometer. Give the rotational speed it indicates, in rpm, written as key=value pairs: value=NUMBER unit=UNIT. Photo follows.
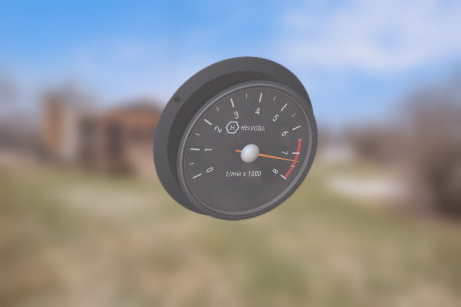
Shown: value=7250 unit=rpm
